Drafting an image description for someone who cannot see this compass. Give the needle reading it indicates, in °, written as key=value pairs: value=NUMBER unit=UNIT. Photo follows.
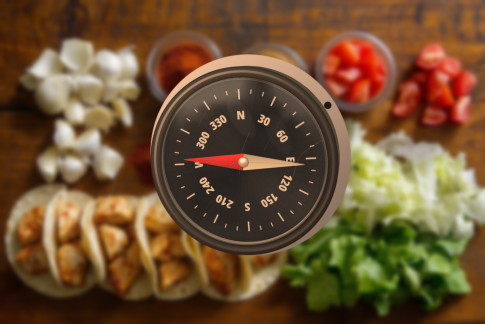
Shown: value=275 unit=°
